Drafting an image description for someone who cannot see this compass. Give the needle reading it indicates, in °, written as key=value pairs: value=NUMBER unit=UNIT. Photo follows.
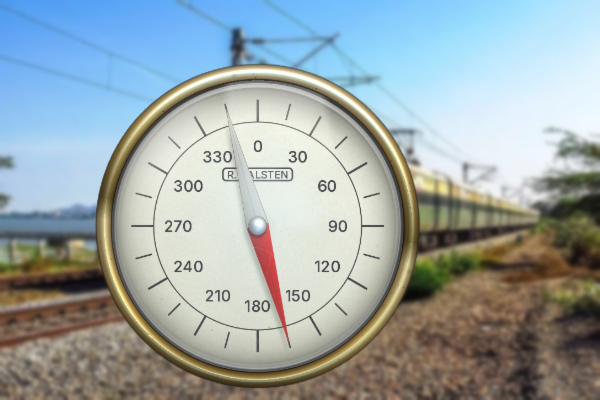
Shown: value=165 unit=°
